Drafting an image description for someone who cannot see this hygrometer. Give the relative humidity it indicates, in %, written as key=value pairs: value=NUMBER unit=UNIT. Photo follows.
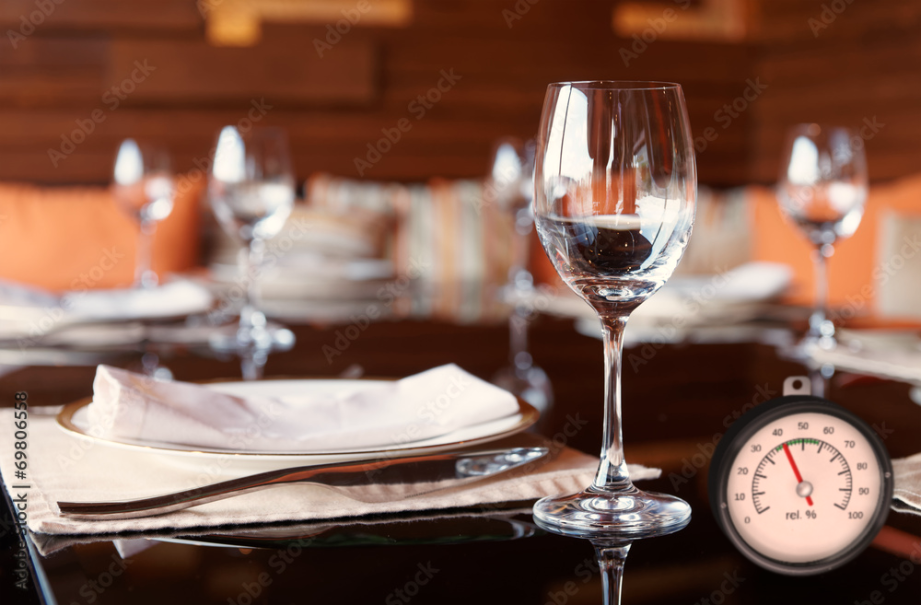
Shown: value=40 unit=%
